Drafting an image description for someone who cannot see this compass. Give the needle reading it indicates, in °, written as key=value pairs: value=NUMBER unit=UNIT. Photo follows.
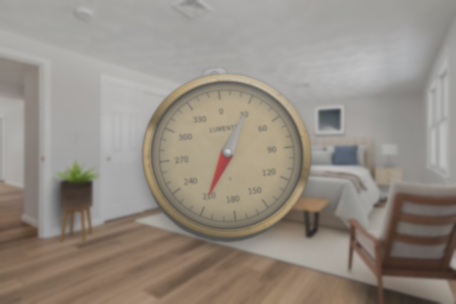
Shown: value=210 unit=°
